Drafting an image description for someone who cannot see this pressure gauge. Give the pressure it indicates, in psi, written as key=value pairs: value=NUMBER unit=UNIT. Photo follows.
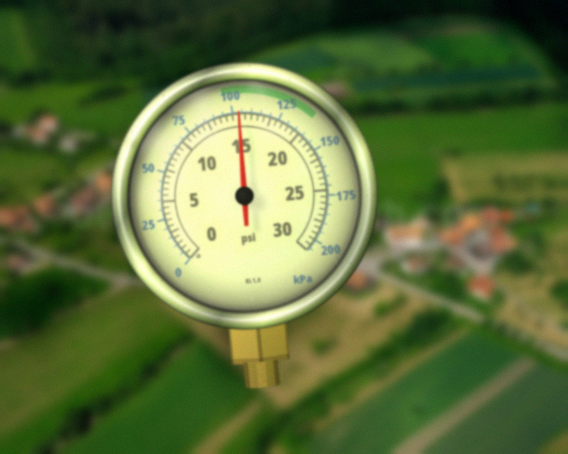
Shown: value=15 unit=psi
